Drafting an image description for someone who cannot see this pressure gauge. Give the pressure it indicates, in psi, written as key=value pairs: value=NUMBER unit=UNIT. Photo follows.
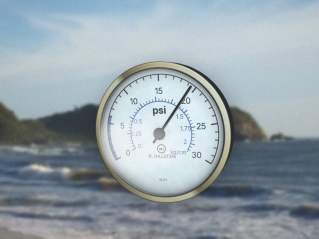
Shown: value=19.5 unit=psi
